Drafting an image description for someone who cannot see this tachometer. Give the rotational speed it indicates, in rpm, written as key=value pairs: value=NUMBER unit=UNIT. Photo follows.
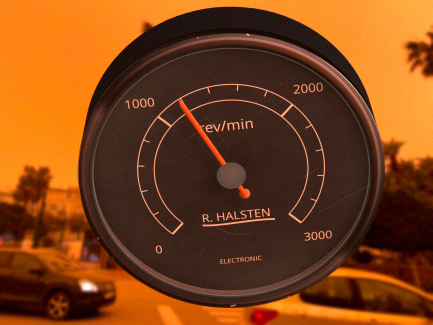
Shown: value=1200 unit=rpm
